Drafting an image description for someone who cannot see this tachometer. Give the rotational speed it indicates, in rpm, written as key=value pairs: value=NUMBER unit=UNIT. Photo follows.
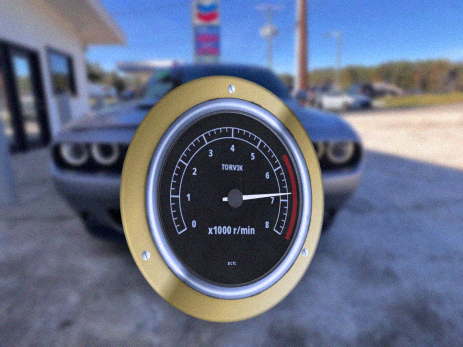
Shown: value=6800 unit=rpm
